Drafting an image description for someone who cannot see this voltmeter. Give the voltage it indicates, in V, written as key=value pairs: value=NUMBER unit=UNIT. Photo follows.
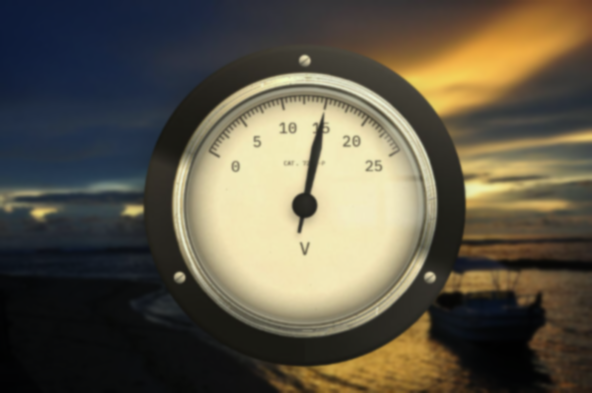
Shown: value=15 unit=V
